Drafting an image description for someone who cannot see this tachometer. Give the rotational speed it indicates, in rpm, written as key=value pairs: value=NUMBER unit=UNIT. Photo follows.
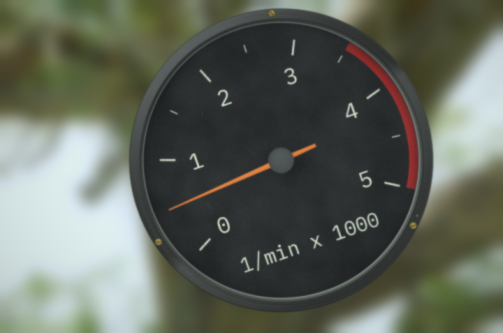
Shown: value=500 unit=rpm
